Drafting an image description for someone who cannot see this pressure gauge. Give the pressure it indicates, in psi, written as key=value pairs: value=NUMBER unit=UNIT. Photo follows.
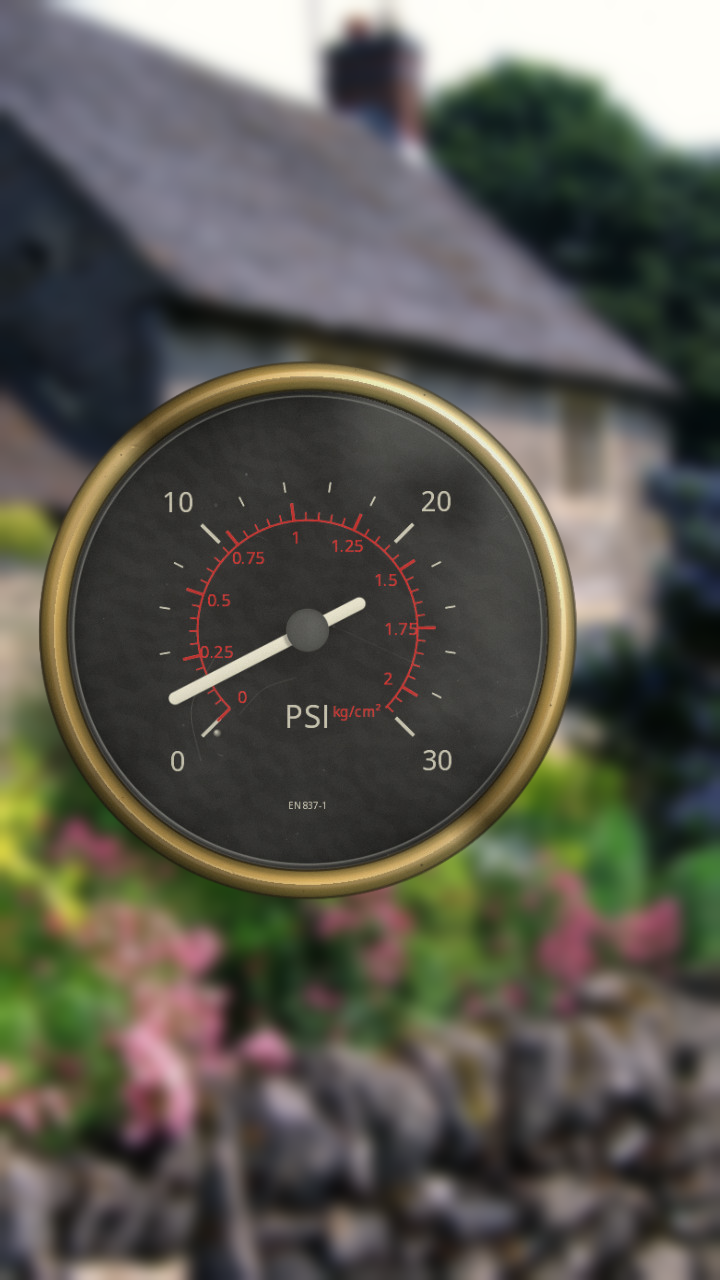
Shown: value=2 unit=psi
